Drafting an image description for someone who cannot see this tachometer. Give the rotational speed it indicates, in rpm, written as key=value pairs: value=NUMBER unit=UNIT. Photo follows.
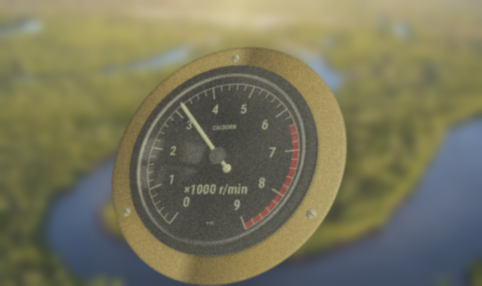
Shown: value=3200 unit=rpm
